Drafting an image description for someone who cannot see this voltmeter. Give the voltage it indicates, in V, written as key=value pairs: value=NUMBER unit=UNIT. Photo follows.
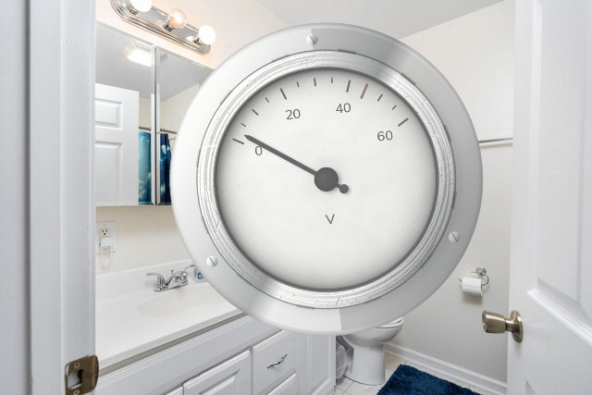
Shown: value=2.5 unit=V
